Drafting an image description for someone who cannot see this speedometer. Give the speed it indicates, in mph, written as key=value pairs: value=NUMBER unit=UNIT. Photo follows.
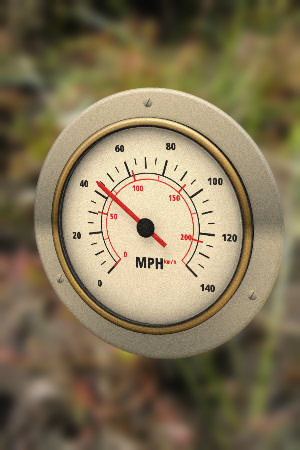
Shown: value=45 unit=mph
